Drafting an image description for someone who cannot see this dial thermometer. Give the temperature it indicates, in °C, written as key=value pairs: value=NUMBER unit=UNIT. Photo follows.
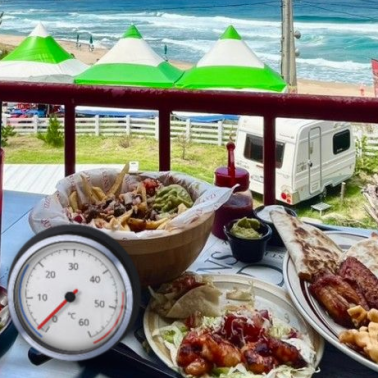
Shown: value=2 unit=°C
